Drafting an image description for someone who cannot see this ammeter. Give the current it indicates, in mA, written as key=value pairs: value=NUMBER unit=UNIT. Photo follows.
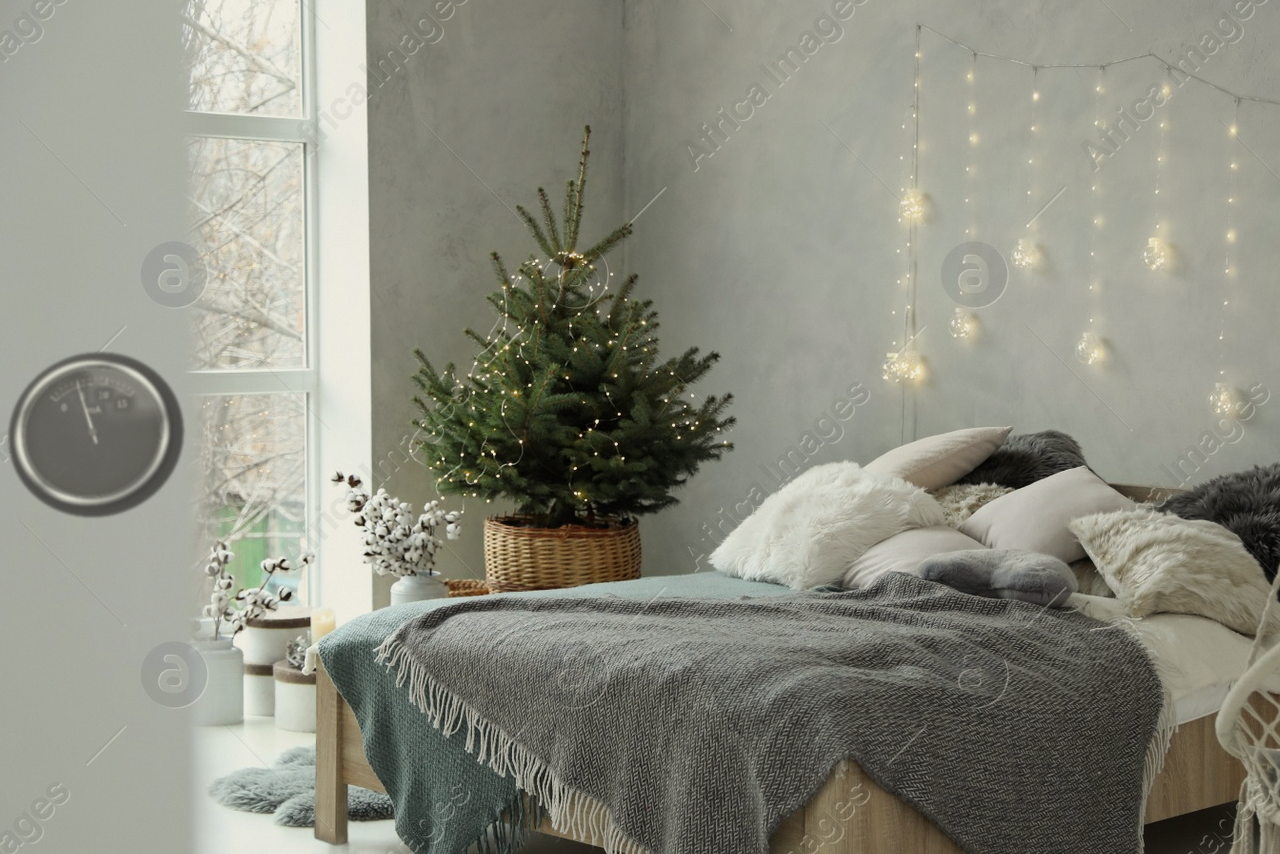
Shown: value=5 unit=mA
